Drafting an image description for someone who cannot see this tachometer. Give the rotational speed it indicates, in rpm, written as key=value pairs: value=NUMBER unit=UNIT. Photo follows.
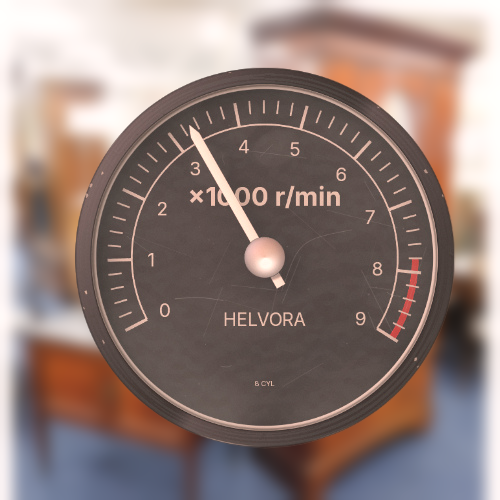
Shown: value=3300 unit=rpm
